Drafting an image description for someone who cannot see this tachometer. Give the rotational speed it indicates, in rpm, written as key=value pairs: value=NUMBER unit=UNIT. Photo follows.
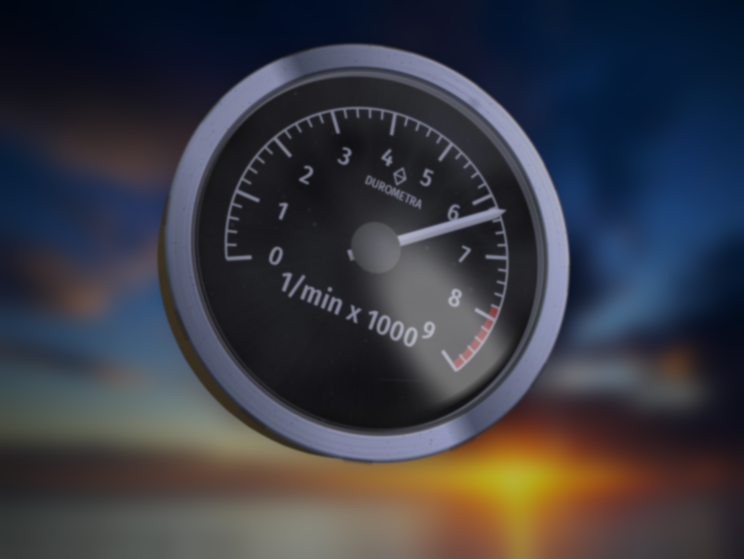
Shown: value=6300 unit=rpm
